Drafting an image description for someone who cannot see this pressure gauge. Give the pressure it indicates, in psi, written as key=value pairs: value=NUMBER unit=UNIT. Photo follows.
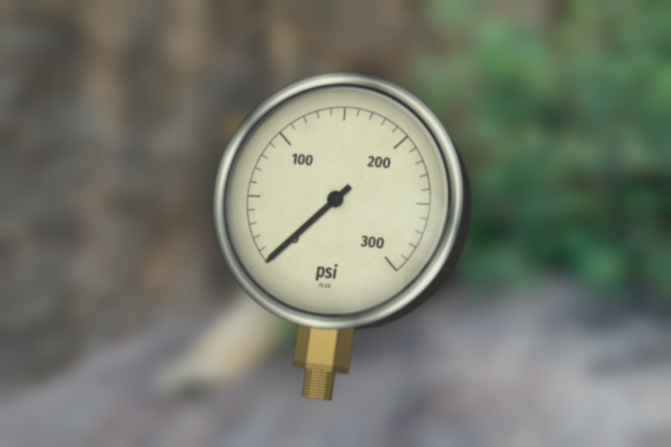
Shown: value=0 unit=psi
